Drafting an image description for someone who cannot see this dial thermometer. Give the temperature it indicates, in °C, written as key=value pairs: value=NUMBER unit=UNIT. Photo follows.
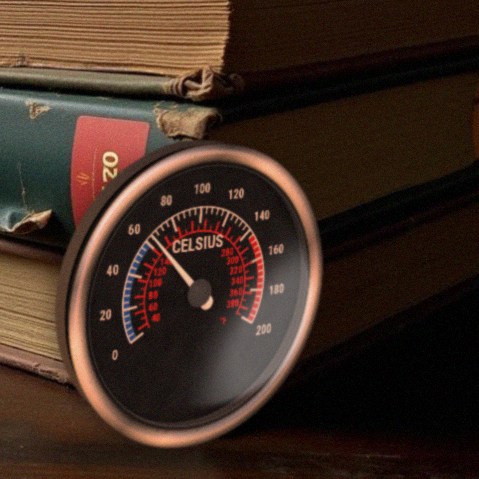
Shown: value=64 unit=°C
